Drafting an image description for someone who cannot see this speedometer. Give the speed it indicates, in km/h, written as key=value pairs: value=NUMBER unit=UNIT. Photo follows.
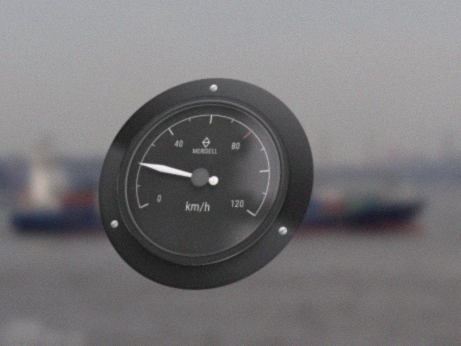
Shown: value=20 unit=km/h
